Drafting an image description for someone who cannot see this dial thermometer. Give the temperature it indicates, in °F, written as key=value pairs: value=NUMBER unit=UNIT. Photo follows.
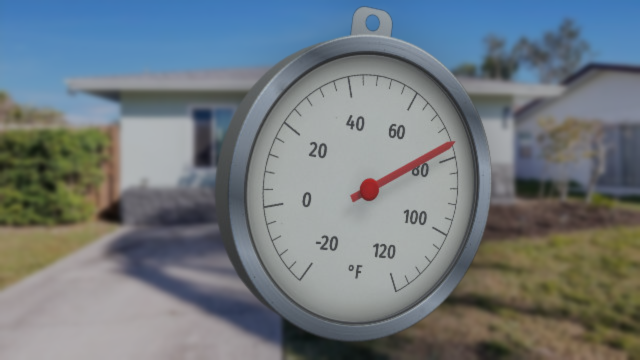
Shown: value=76 unit=°F
